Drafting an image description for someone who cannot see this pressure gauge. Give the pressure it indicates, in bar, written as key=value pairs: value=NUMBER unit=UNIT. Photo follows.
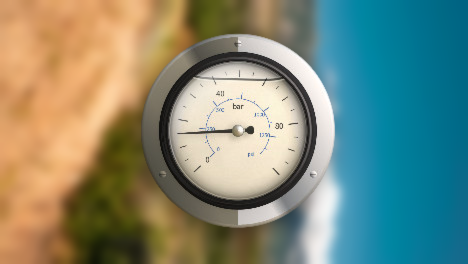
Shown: value=15 unit=bar
